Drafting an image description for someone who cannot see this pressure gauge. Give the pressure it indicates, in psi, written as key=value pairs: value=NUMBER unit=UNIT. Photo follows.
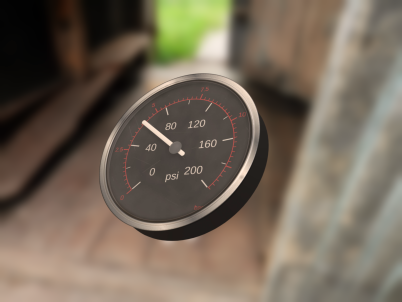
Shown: value=60 unit=psi
